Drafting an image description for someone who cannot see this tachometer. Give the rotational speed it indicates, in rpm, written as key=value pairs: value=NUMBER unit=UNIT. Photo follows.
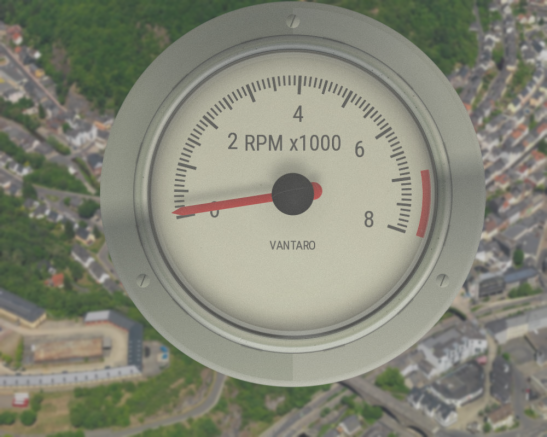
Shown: value=100 unit=rpm
